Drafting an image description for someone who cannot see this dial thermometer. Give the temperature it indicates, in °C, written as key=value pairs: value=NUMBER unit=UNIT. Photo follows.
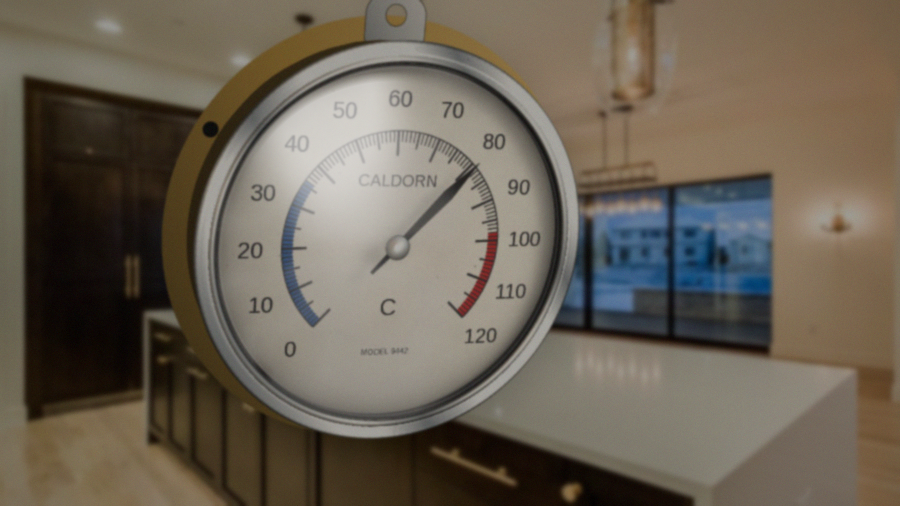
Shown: value=80 unit=°C
